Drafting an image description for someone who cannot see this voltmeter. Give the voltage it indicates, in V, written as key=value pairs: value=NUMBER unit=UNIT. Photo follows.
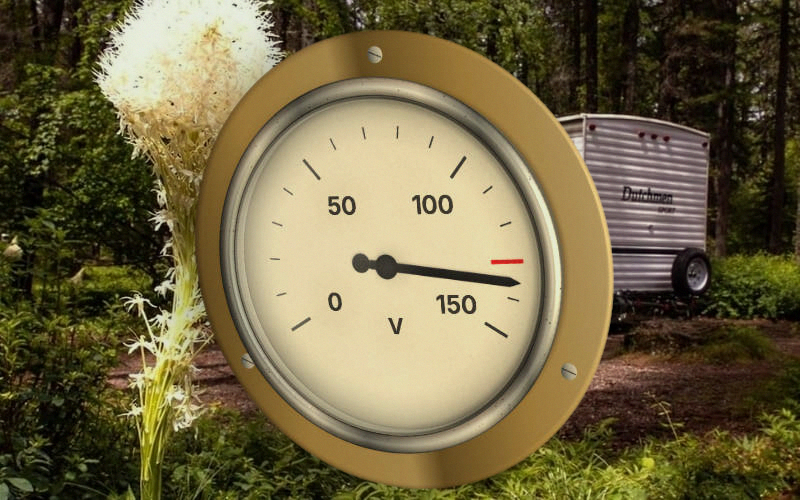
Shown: value=135 unit=V
